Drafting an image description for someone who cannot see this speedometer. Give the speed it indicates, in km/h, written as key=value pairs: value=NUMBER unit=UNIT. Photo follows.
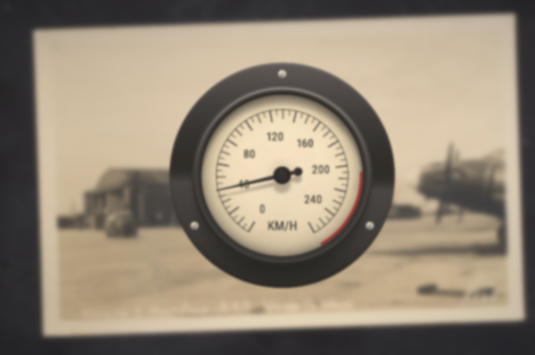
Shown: value=40 unit=km/h
